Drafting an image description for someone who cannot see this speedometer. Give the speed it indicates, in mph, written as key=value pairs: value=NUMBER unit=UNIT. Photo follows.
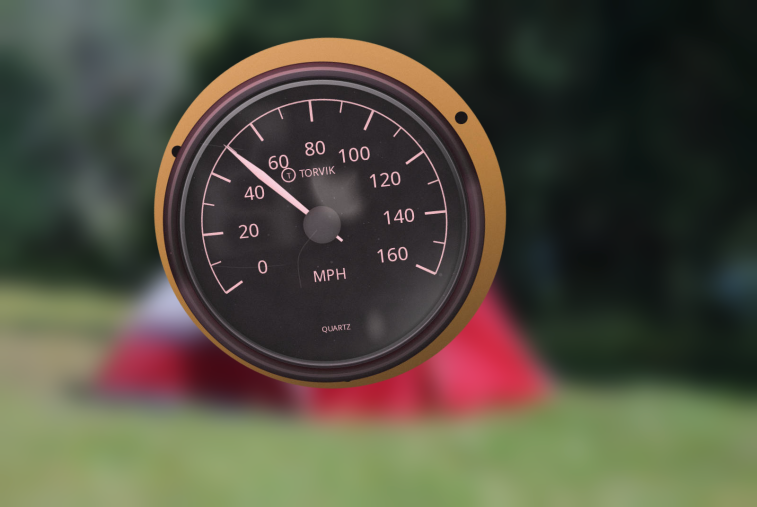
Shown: value=50 unit=mph
